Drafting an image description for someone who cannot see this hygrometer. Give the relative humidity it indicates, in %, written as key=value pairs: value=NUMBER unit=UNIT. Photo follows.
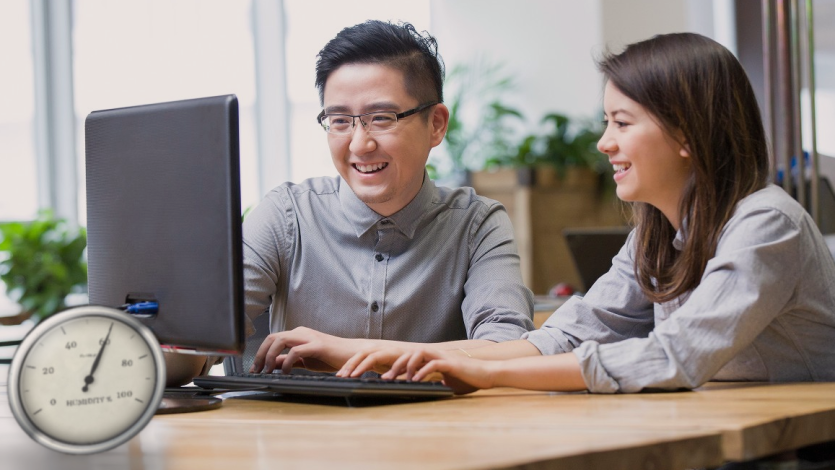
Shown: value=60 unit=%
